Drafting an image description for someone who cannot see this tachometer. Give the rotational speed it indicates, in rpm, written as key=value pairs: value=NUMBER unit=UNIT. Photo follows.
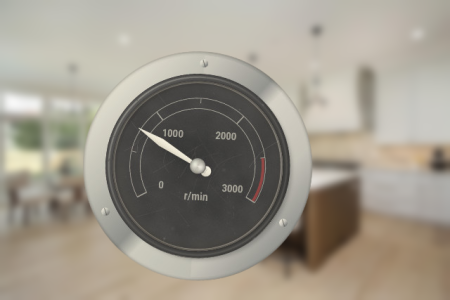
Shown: value=750 unit=rpm
